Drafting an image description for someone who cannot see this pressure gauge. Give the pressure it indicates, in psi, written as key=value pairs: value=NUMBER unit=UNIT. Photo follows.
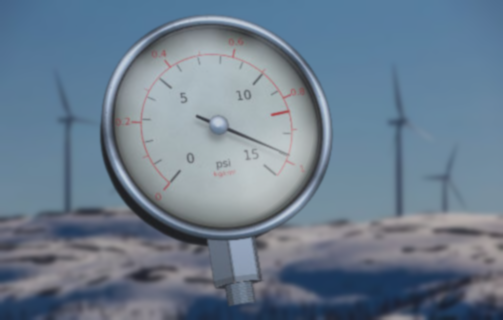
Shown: value=14 unit=psi
